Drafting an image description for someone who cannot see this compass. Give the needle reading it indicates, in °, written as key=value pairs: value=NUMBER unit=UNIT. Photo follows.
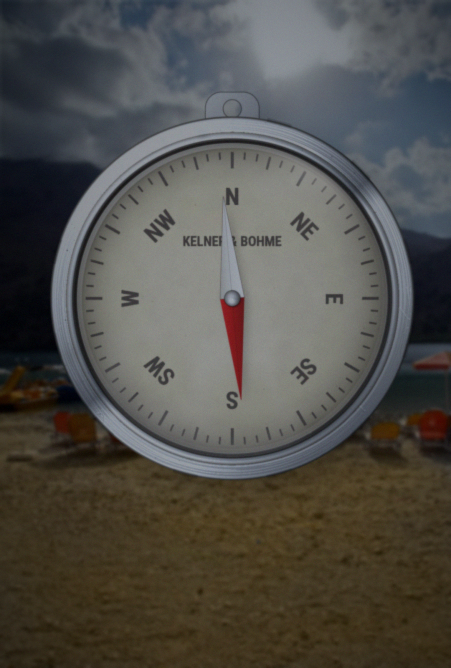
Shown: value=175 unit=°
